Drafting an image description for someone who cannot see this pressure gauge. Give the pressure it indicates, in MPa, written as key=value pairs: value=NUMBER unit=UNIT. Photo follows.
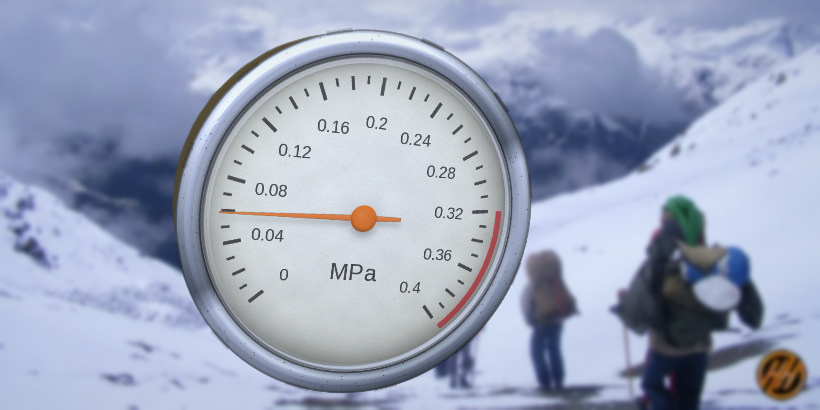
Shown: value=0.06 unit=MPa
